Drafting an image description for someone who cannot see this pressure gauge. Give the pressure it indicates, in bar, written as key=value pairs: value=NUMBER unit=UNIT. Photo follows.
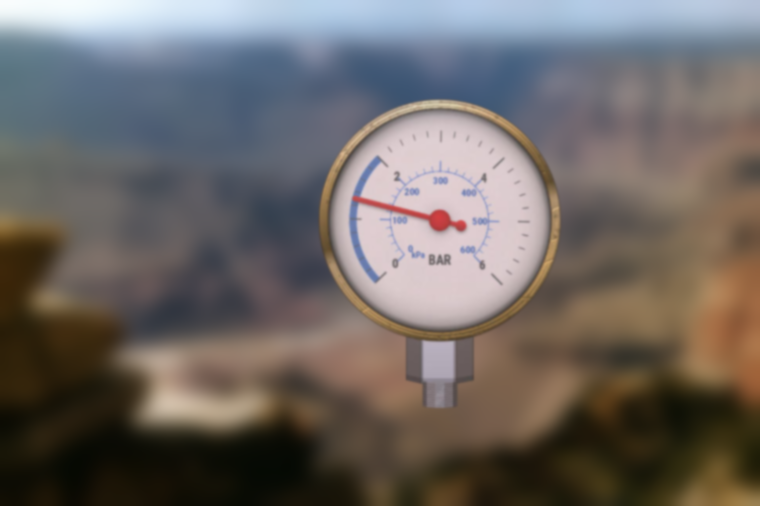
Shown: value=1.3 unit=bar
